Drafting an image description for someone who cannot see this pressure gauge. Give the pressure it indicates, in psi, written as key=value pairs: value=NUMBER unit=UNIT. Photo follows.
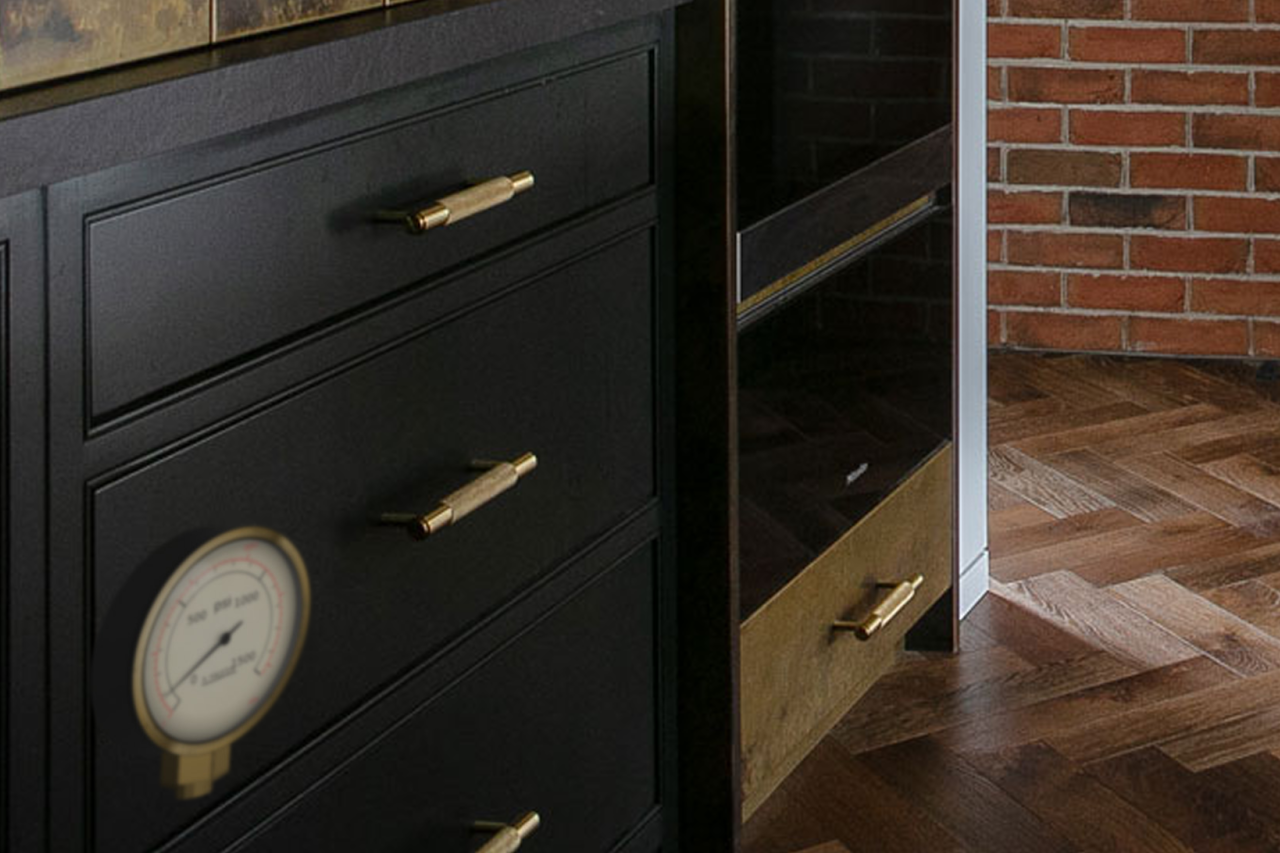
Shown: value=100 unit=psi
